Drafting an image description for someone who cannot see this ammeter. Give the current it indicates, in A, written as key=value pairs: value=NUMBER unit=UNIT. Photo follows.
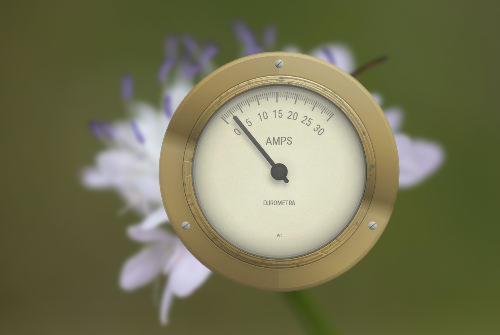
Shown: value=2.5 unit=A
